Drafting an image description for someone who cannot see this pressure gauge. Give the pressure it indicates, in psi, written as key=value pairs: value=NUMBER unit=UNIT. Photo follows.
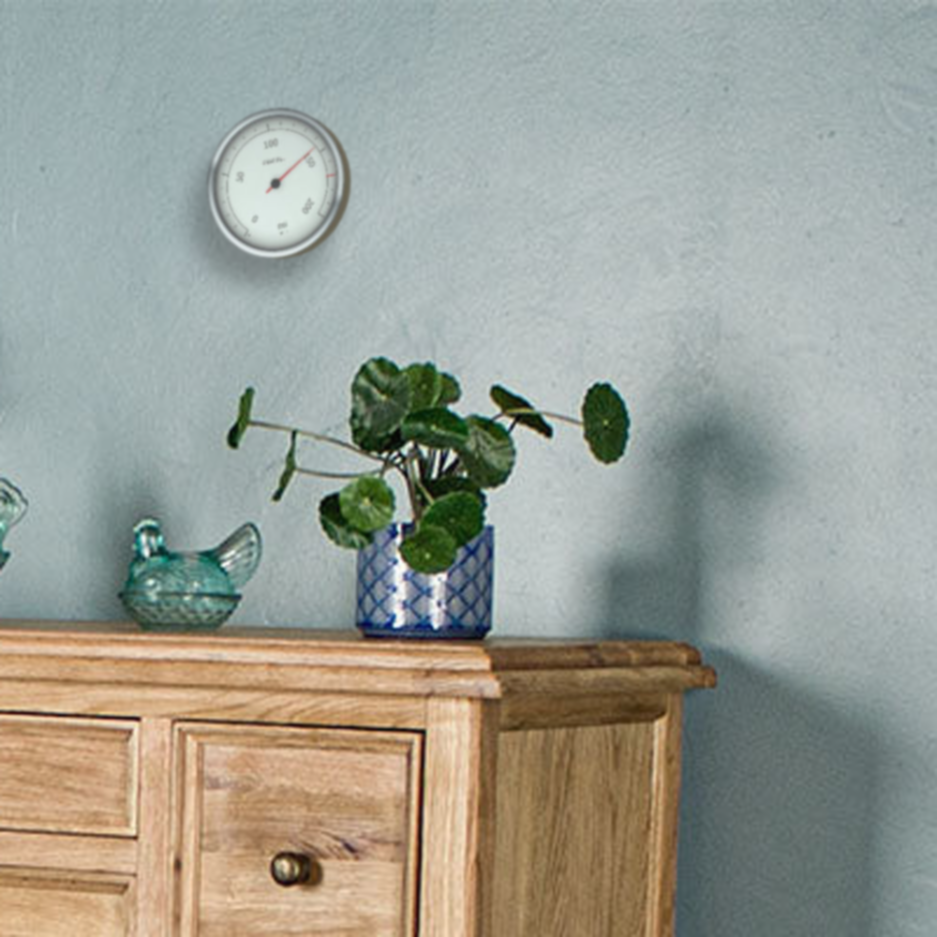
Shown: value=145 unit=psi
